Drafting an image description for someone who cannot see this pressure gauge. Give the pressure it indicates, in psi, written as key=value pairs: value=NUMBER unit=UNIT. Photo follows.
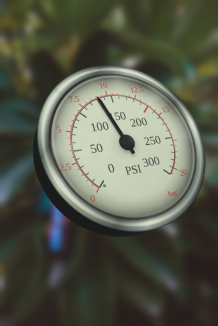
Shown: value=130 unit=psi
